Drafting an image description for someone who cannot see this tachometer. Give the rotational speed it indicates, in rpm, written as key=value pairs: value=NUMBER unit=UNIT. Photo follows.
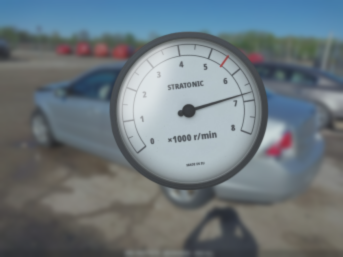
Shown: value=6750 unit=rpm
